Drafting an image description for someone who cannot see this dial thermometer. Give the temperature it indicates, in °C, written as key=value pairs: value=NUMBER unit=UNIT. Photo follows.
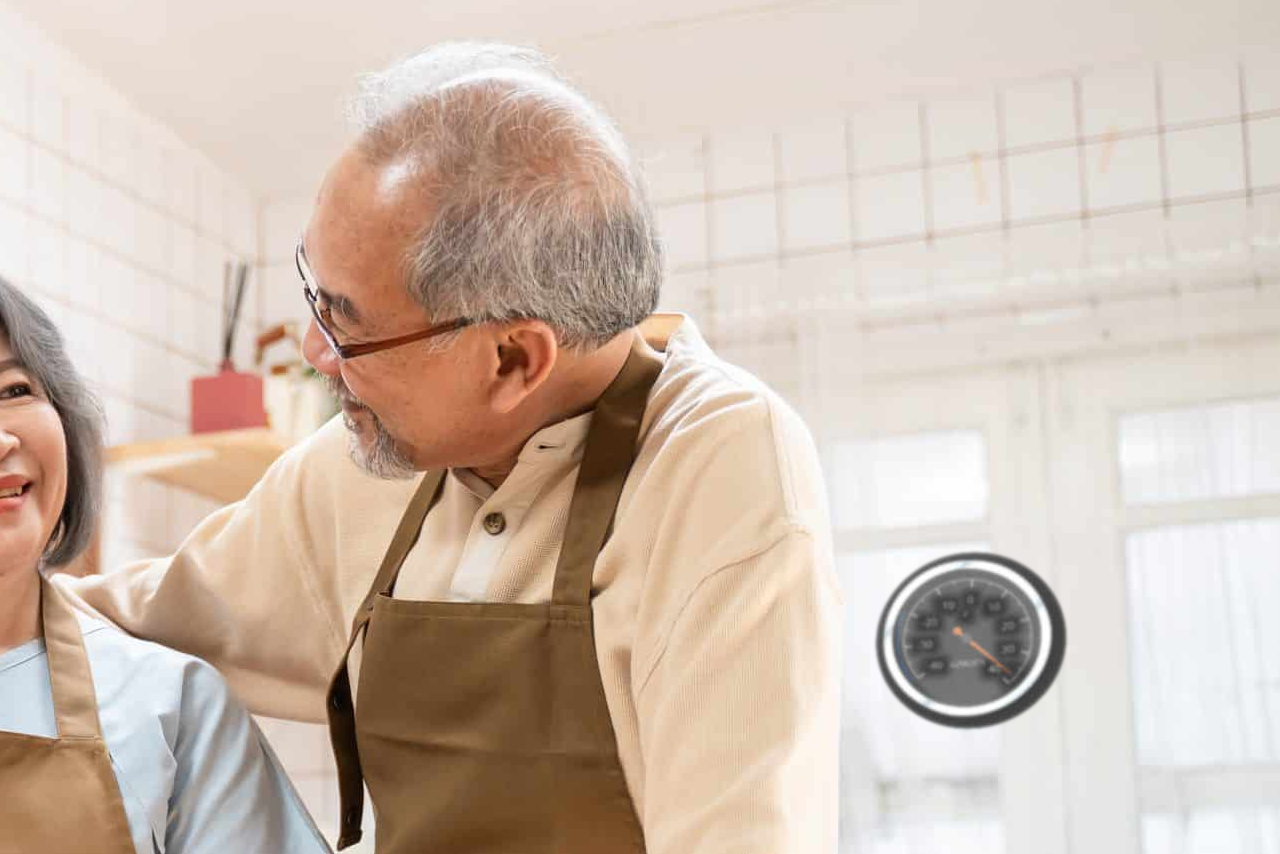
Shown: value=37.5 unit=°C
